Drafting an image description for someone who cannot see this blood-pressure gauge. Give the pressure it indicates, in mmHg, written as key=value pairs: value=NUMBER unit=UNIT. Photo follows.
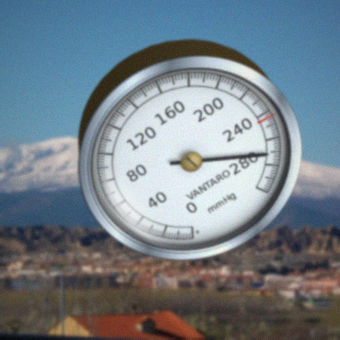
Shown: value=270 unit=mmHg
